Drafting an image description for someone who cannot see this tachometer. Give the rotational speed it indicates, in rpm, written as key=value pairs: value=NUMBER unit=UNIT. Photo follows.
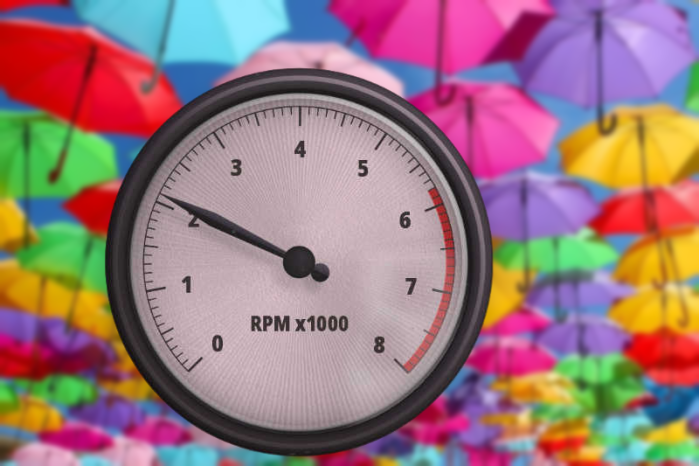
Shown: value=2100 unit=rpm
